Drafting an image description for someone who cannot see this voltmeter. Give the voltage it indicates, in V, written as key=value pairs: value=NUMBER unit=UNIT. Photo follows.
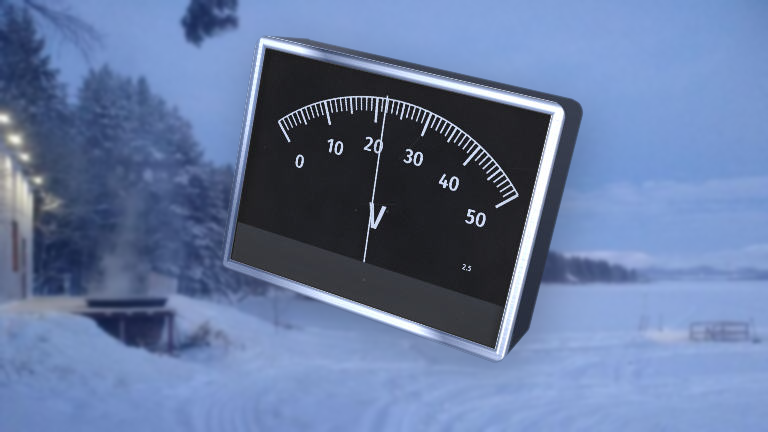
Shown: value=22 unit=V
